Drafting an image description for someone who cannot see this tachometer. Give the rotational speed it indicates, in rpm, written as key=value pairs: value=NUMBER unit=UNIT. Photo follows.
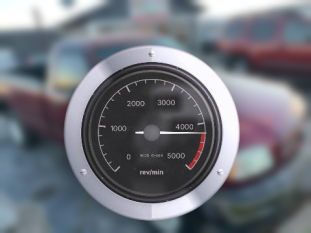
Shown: value=4200 unit=rpm
